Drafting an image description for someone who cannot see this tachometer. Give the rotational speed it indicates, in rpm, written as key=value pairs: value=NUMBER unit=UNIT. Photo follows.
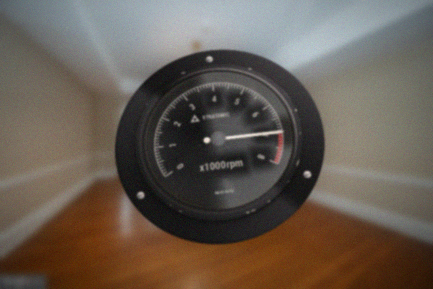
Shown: value=7000 unit=rpm
